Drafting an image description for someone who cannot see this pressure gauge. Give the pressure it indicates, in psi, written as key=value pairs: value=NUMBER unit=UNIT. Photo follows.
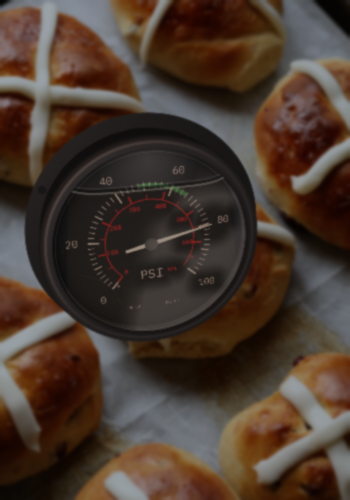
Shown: value=80 unit=psi
